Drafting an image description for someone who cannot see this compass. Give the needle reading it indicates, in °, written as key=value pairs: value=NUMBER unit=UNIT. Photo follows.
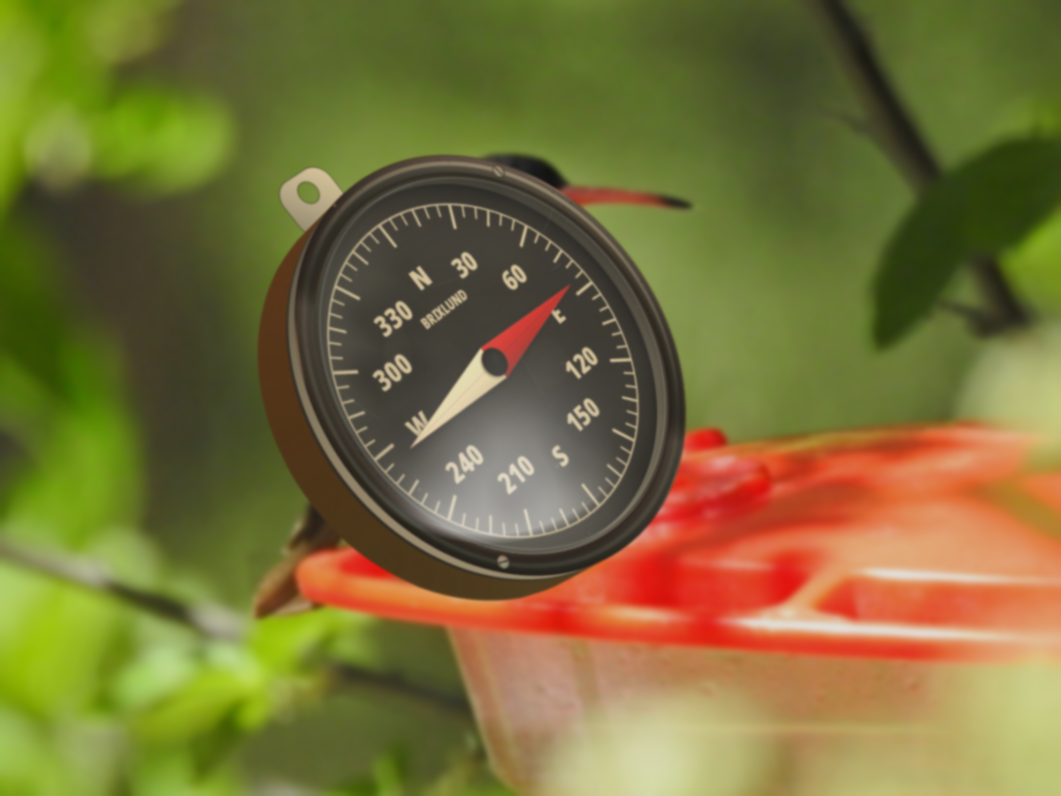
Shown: value=85 unit=°
